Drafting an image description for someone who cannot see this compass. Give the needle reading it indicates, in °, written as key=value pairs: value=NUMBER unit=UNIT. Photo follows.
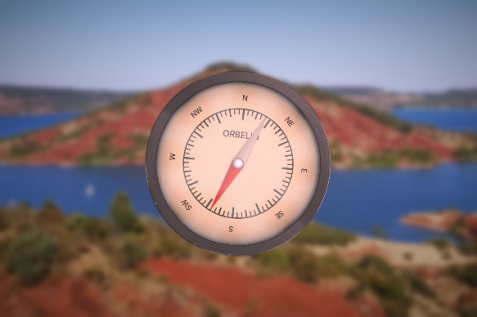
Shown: value=205 unit=°
